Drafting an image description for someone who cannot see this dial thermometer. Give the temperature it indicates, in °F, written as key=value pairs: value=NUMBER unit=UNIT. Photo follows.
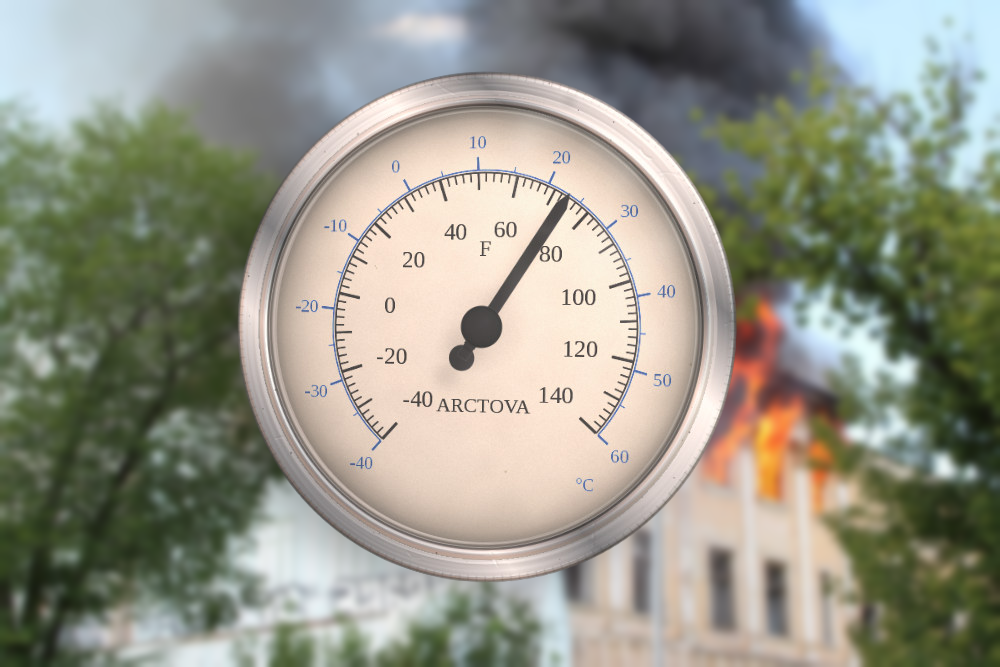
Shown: value=74 unit=°F
